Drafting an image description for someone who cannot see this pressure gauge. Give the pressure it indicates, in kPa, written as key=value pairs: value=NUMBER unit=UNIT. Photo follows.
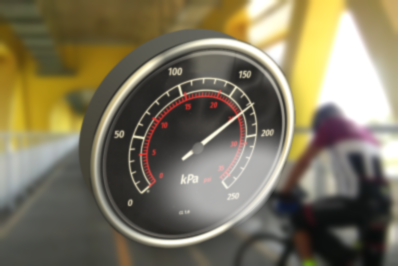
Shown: value=170 unit=kPa
